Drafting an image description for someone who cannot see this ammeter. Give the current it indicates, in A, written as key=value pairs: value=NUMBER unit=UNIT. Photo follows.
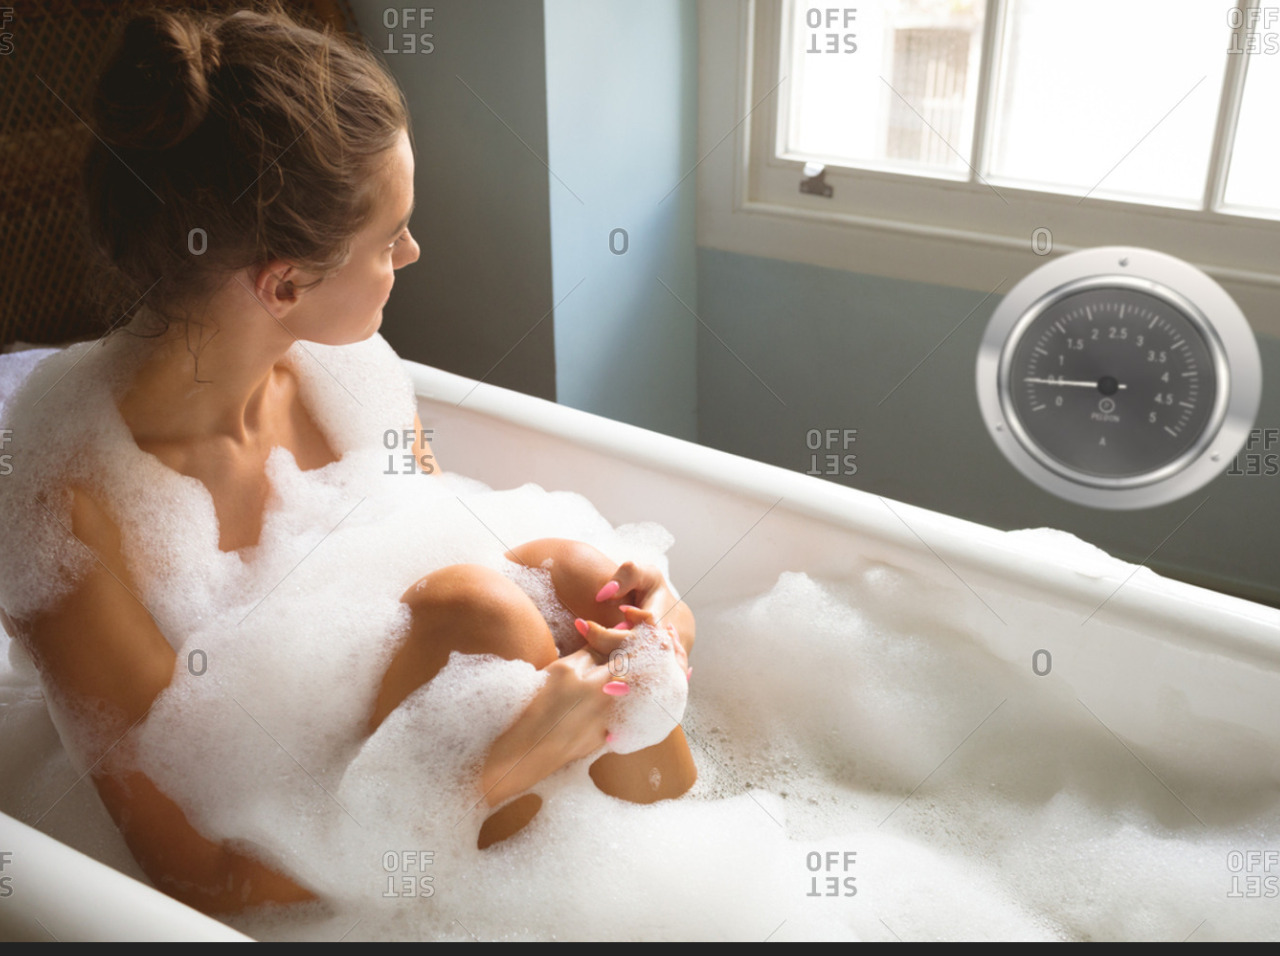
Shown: value=0.5 unit=A
